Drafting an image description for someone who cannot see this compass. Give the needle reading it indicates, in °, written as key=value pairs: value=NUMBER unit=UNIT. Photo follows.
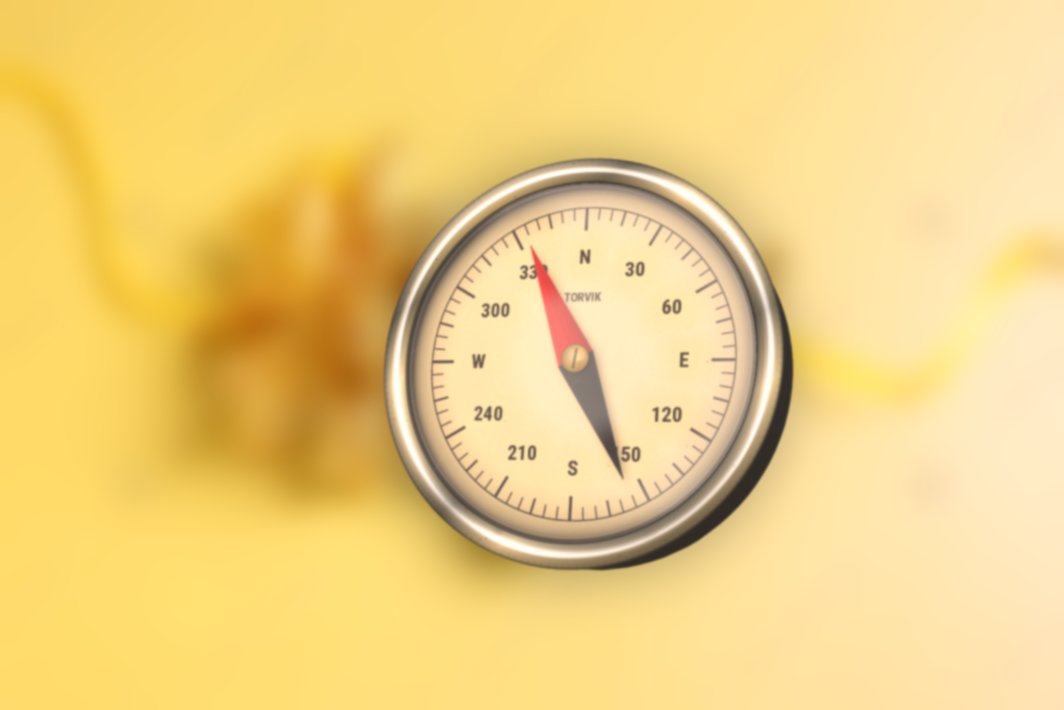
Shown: value=335 unit=°
